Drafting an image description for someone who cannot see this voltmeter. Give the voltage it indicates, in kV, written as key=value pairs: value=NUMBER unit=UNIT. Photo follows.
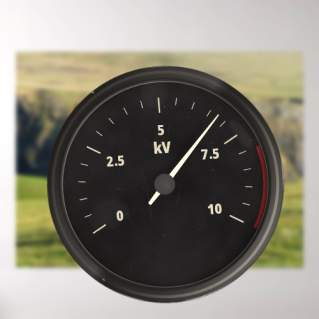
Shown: value=6.75 unit=kV
